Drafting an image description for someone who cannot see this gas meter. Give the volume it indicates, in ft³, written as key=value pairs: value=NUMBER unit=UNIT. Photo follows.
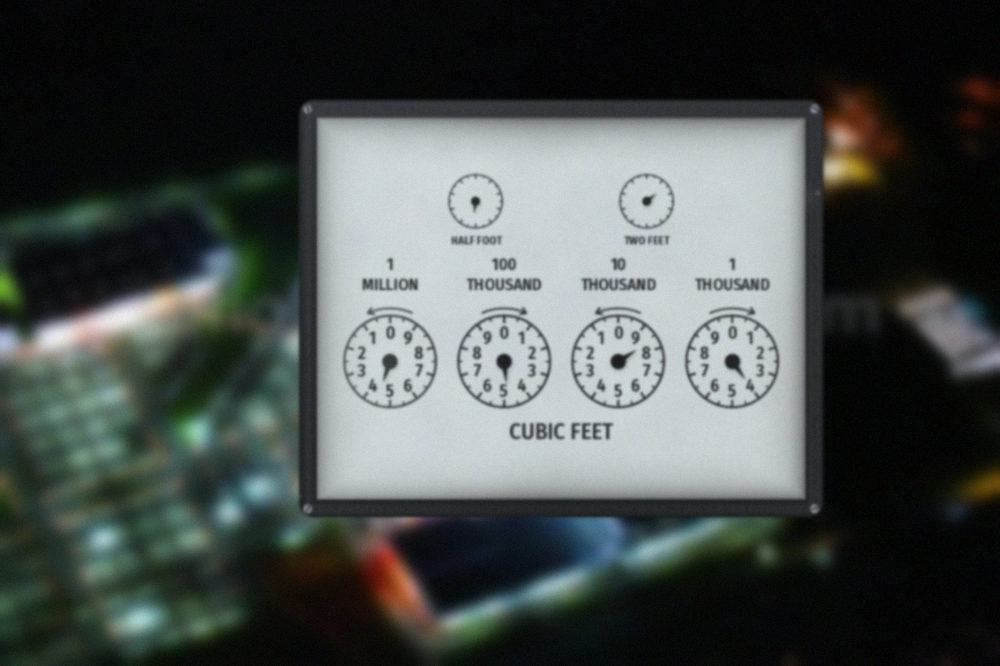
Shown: value=448400 unit=ft³
